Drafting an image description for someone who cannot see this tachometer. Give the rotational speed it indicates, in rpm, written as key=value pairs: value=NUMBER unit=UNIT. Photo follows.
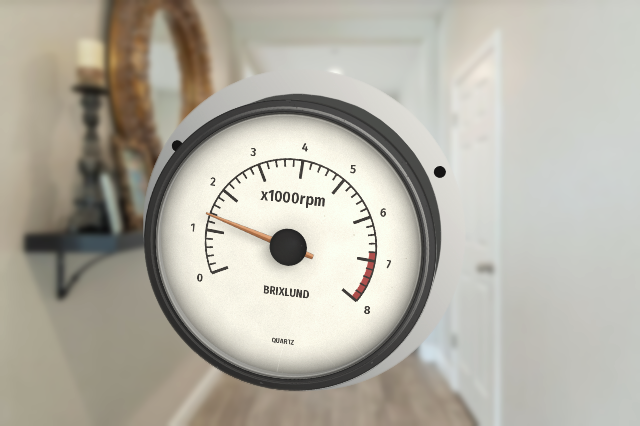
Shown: value=1400 unit=rpm
